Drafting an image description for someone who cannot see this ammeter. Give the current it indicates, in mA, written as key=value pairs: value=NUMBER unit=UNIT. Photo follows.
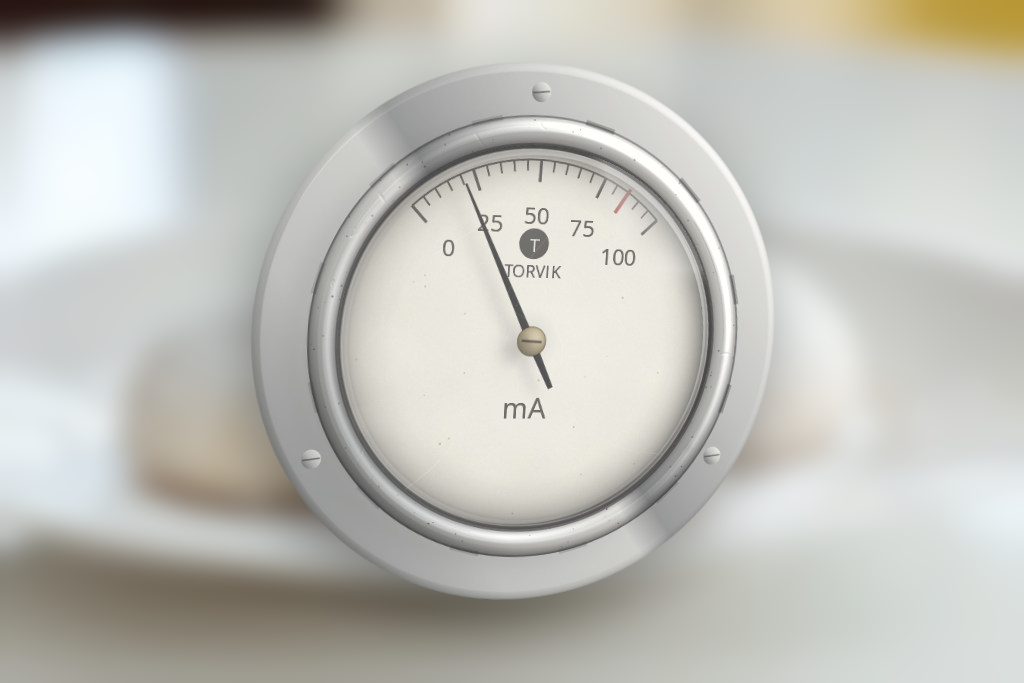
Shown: value=20 unit=mA
